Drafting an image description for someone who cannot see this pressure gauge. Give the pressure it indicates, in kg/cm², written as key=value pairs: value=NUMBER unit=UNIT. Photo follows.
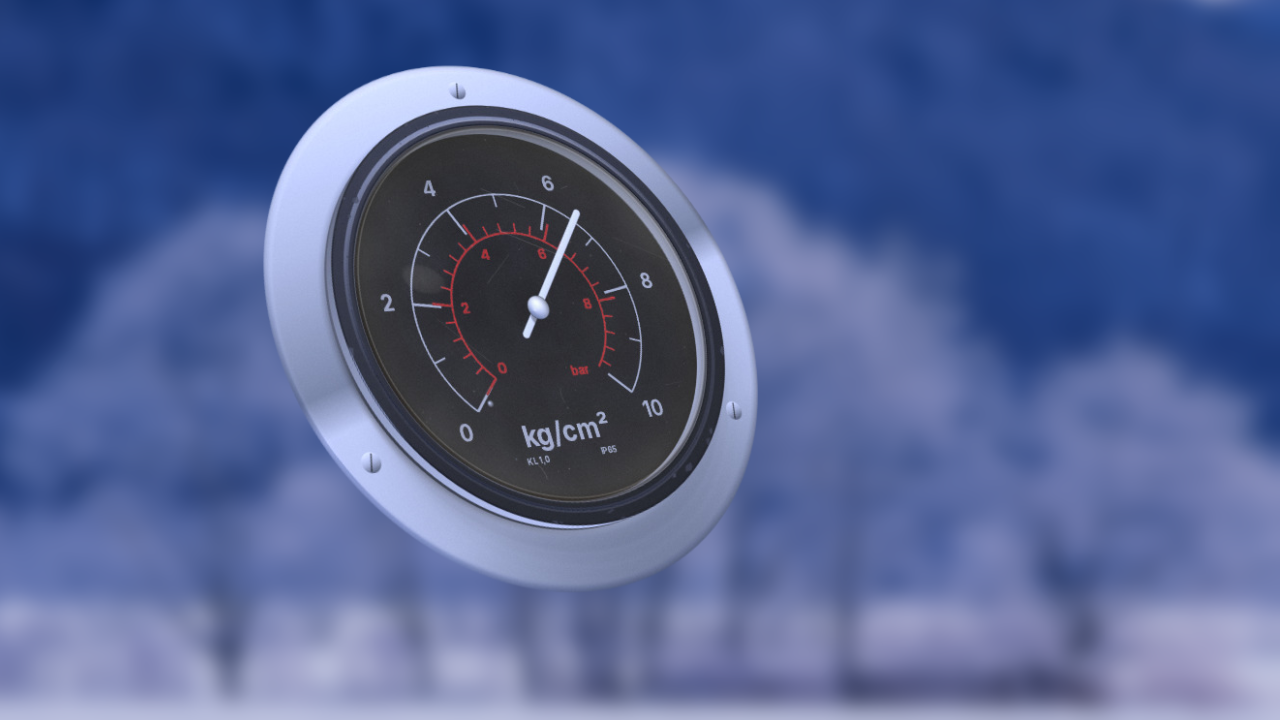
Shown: value=6.5 unit=kg/cm²
